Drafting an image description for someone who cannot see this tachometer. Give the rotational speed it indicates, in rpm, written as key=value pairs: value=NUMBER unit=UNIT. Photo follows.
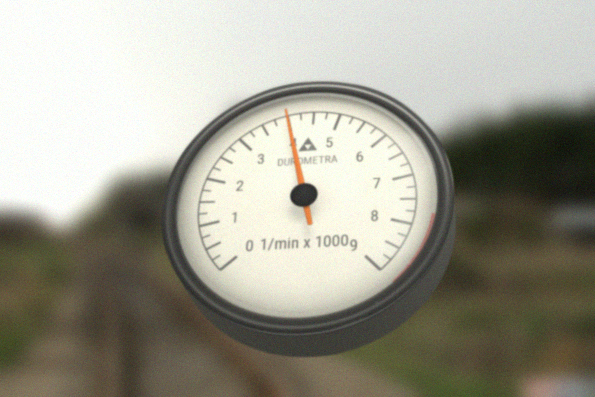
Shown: value=4000 unit=rpm
